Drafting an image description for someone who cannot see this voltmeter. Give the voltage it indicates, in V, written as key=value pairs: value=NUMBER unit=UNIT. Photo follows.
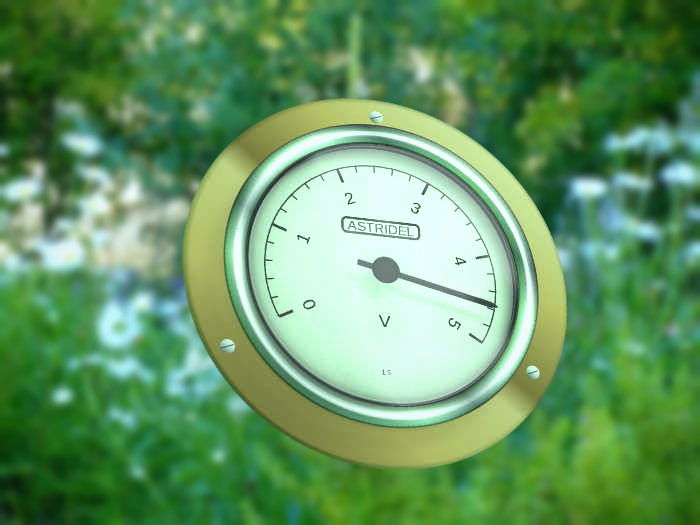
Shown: value=4.6 unit=V
